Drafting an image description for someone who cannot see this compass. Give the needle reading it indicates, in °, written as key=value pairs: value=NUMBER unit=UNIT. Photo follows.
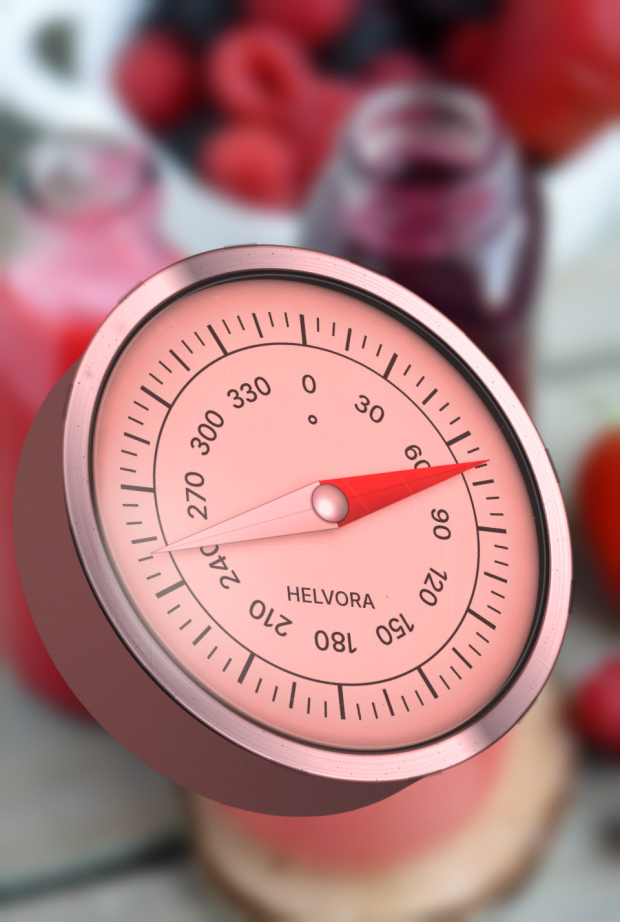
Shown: value=70 unit=°
